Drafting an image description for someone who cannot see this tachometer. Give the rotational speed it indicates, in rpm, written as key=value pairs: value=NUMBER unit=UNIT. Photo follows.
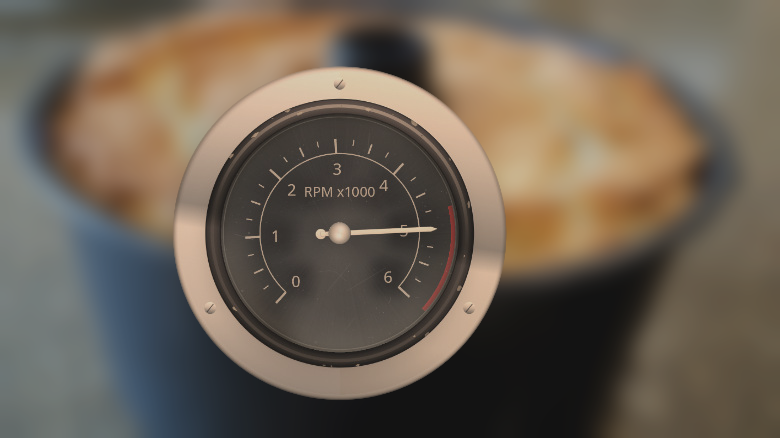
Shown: value=5000 unit=rpm
